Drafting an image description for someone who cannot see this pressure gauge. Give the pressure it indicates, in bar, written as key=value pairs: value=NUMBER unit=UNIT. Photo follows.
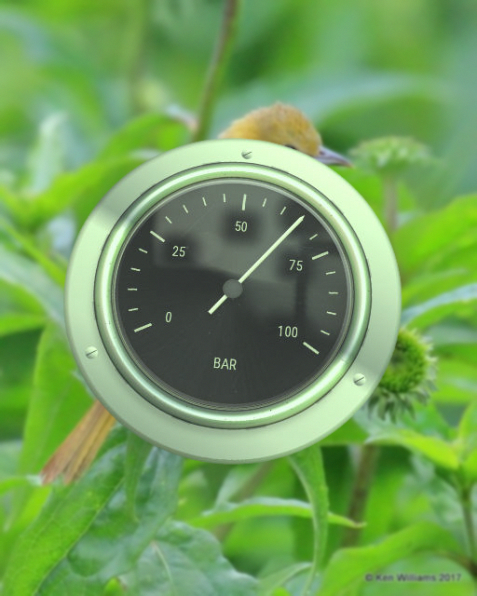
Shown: value=65 unit=bar
